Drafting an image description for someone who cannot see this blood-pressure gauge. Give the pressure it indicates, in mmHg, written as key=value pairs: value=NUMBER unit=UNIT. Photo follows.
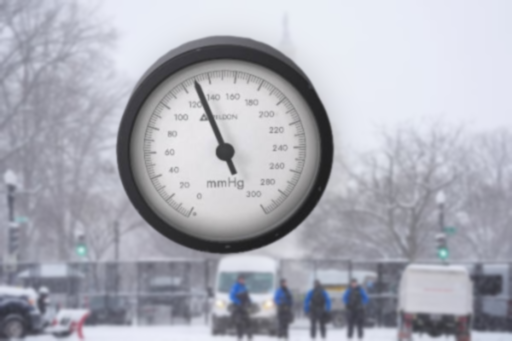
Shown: value=130 unit=mmHg
